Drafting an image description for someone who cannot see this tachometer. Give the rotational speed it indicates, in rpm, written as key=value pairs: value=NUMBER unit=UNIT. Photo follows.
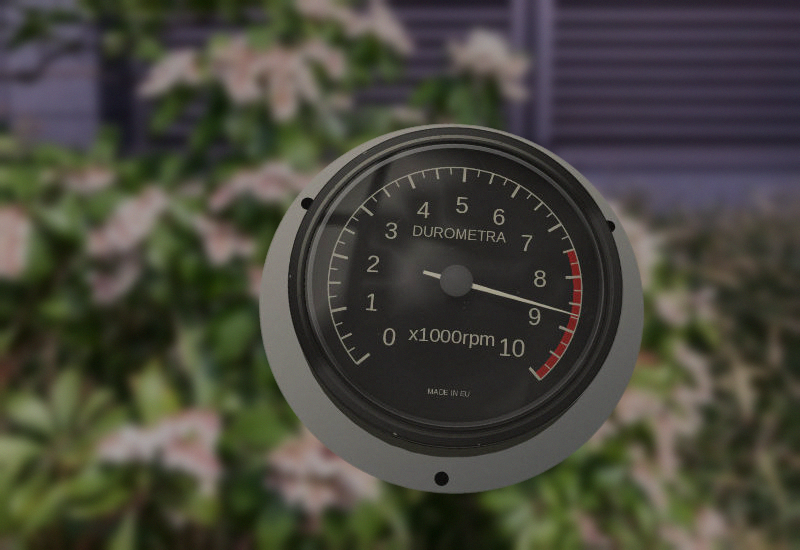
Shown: value=8750 unit=rpm
